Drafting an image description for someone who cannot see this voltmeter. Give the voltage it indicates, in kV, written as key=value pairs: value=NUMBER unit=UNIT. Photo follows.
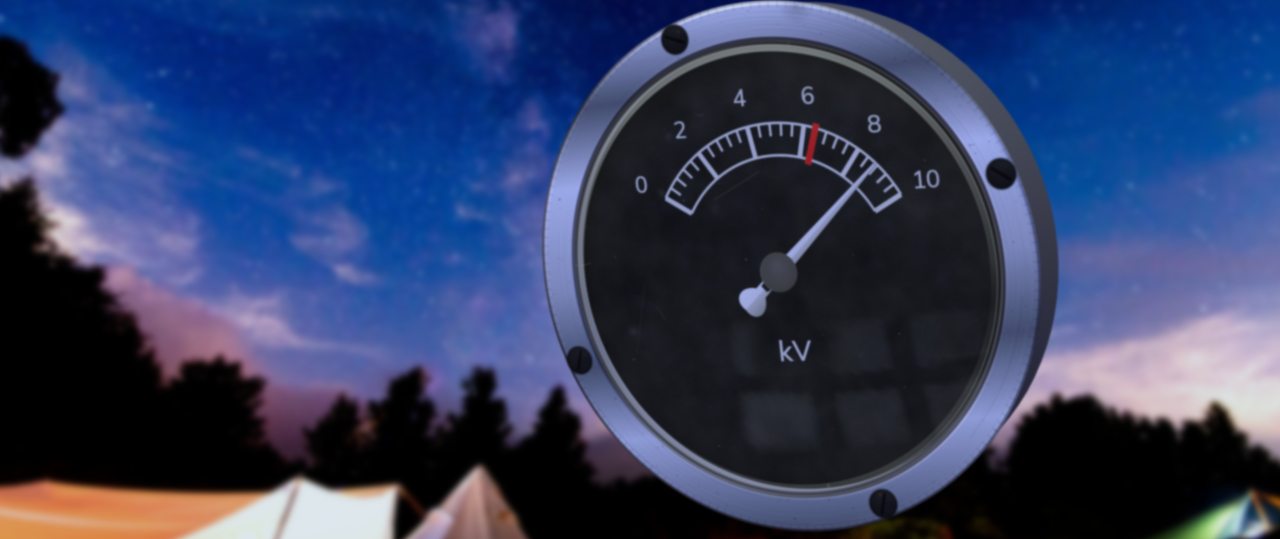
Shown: value=8.8 unit=kV
